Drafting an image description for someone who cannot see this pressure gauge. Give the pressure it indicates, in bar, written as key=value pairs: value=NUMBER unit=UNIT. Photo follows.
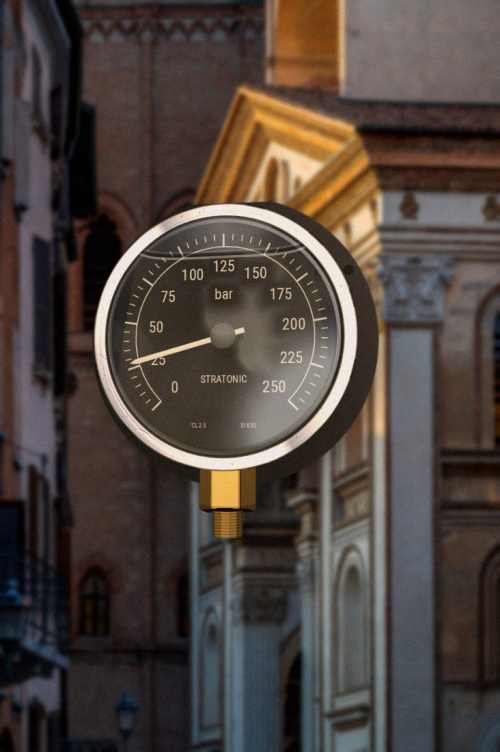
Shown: value=27.5 unit=bar
